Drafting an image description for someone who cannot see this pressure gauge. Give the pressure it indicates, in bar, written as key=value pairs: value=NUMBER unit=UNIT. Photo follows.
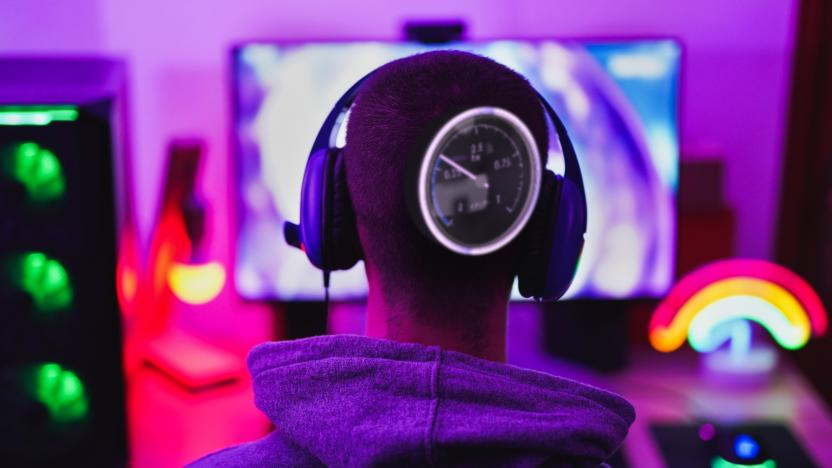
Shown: value=0.3 unit=bar
